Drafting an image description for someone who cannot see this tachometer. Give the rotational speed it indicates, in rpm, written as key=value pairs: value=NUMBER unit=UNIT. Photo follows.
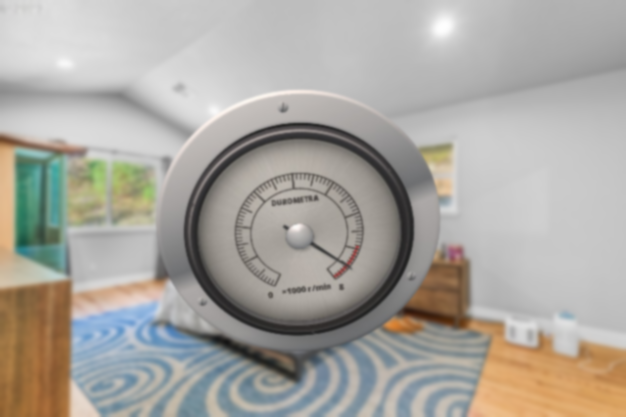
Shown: value=7500 unit=rpm
